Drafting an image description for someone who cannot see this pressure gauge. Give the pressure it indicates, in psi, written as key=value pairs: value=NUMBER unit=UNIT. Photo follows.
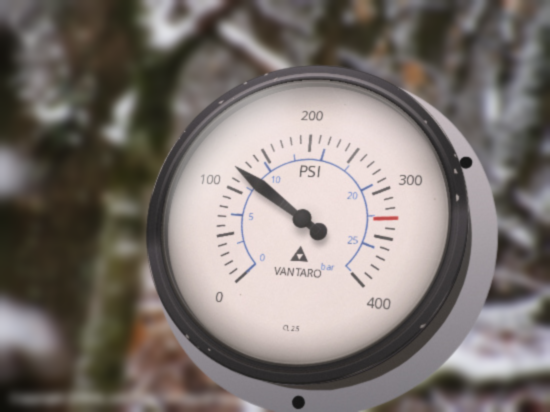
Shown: value=120 unit=psi
